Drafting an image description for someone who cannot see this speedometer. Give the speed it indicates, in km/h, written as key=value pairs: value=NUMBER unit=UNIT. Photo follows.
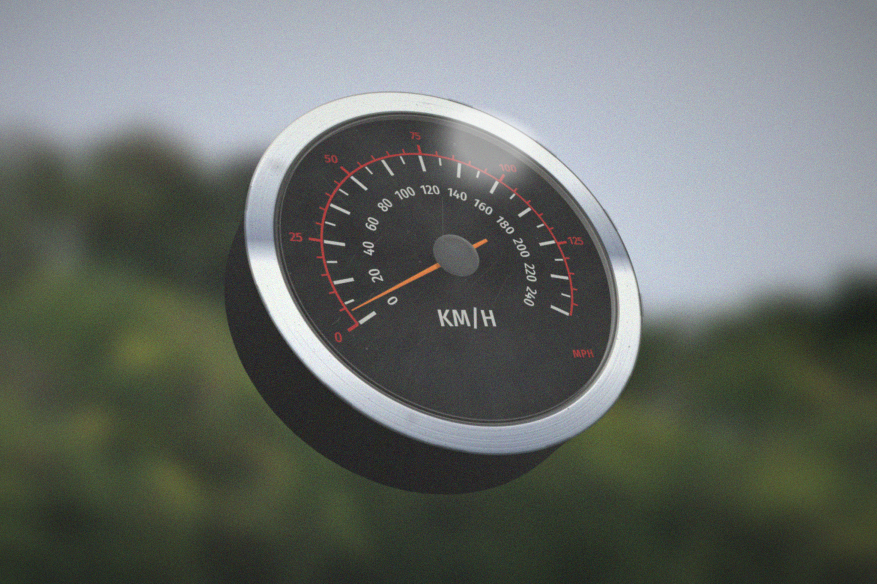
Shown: value=5 unit=km/h
